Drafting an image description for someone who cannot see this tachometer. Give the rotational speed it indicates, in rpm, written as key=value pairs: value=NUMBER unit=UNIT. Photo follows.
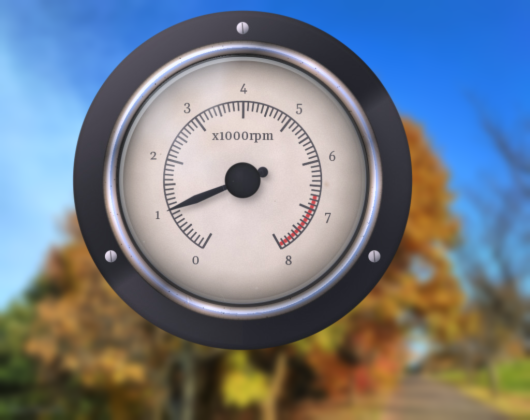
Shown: value=1000 unit=rpm
